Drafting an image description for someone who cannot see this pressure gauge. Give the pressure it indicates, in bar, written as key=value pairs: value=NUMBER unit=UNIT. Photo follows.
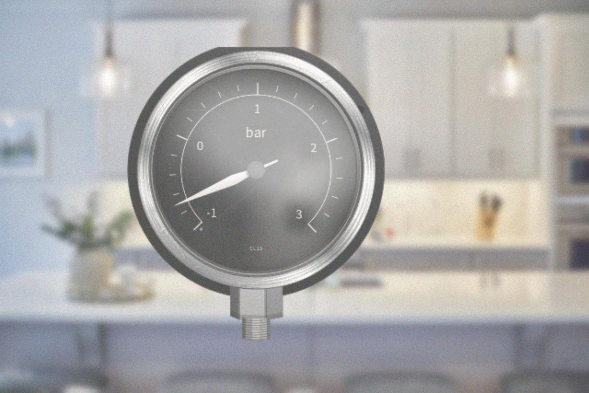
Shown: value=-0.7 unit=bar
